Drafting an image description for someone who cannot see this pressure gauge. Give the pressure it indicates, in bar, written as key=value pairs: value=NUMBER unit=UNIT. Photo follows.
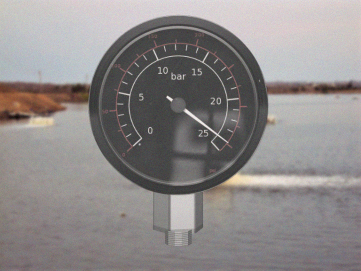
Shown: value=24 unit=bar
